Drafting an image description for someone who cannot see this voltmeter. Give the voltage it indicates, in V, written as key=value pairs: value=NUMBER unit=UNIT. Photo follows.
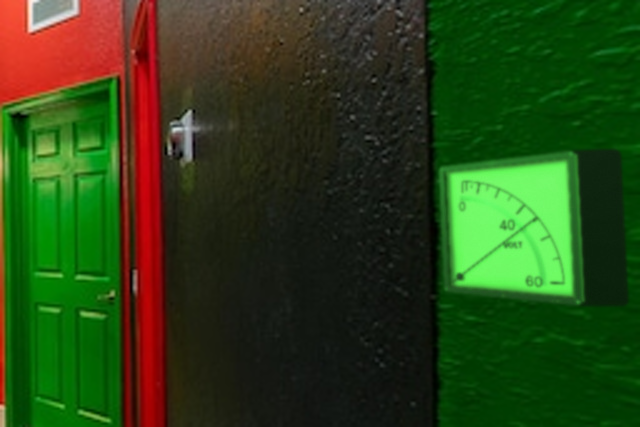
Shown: value=45 unit=V
